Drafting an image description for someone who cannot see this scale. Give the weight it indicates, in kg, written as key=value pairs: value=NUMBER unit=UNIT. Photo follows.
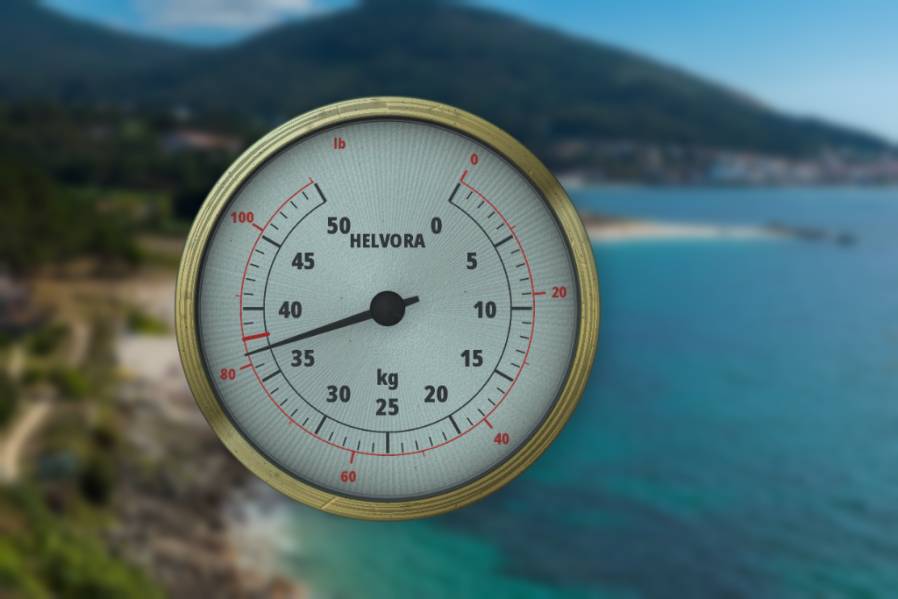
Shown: value=37 unit=kg
